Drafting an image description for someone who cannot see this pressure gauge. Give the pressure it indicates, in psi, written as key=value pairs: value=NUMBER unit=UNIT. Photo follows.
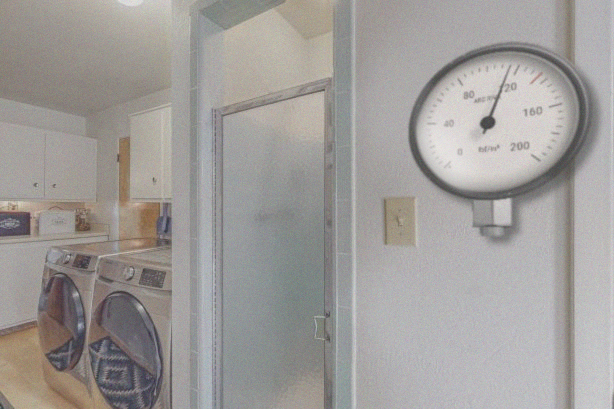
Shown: value=115 unit=psi
